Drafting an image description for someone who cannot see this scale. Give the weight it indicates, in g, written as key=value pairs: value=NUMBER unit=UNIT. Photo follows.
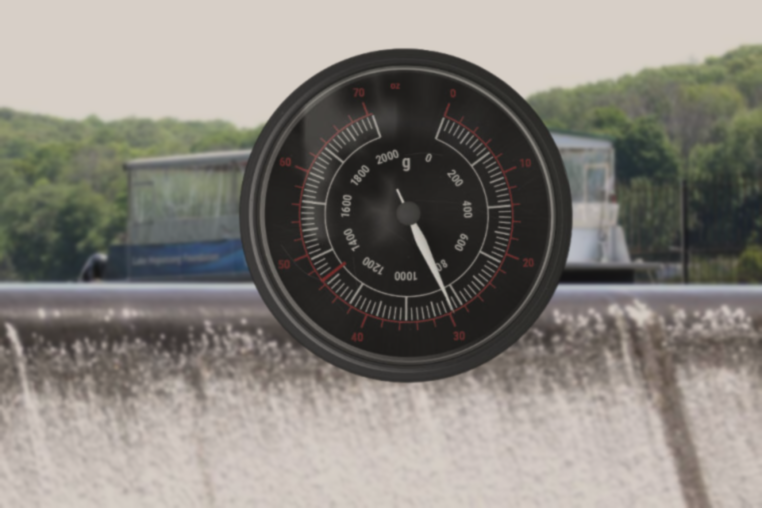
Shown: value=840 unit=g
